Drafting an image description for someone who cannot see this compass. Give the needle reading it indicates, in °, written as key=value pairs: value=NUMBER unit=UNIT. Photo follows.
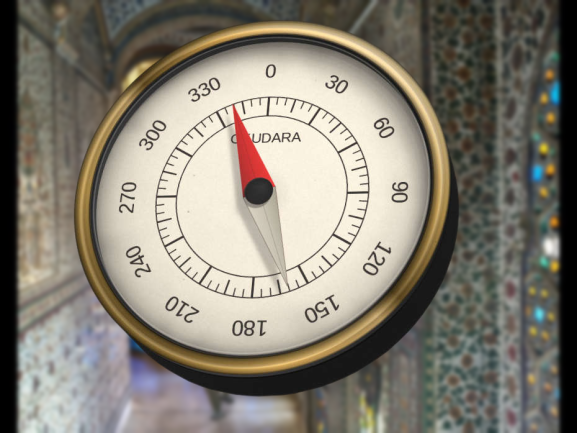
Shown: value=340 unit=°
